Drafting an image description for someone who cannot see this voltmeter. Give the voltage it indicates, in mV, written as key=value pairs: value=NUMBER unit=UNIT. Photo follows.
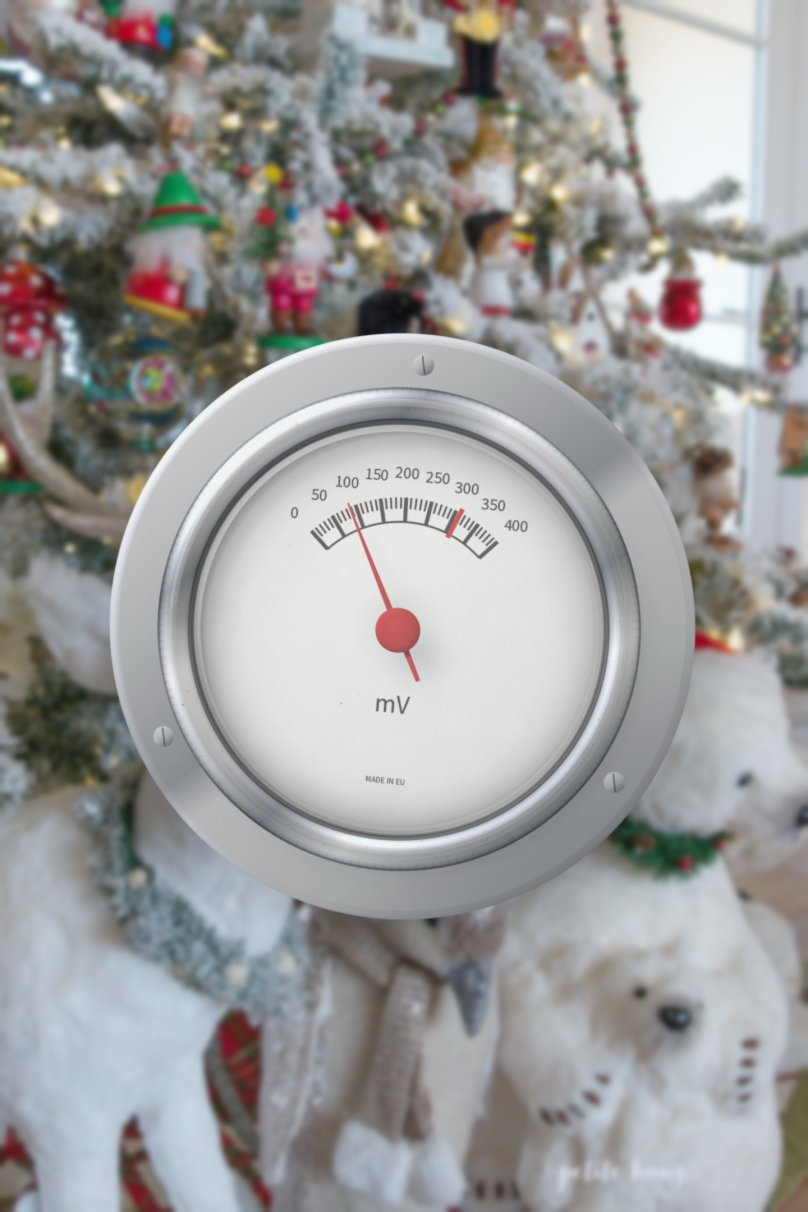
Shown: value=90 unit=mV
